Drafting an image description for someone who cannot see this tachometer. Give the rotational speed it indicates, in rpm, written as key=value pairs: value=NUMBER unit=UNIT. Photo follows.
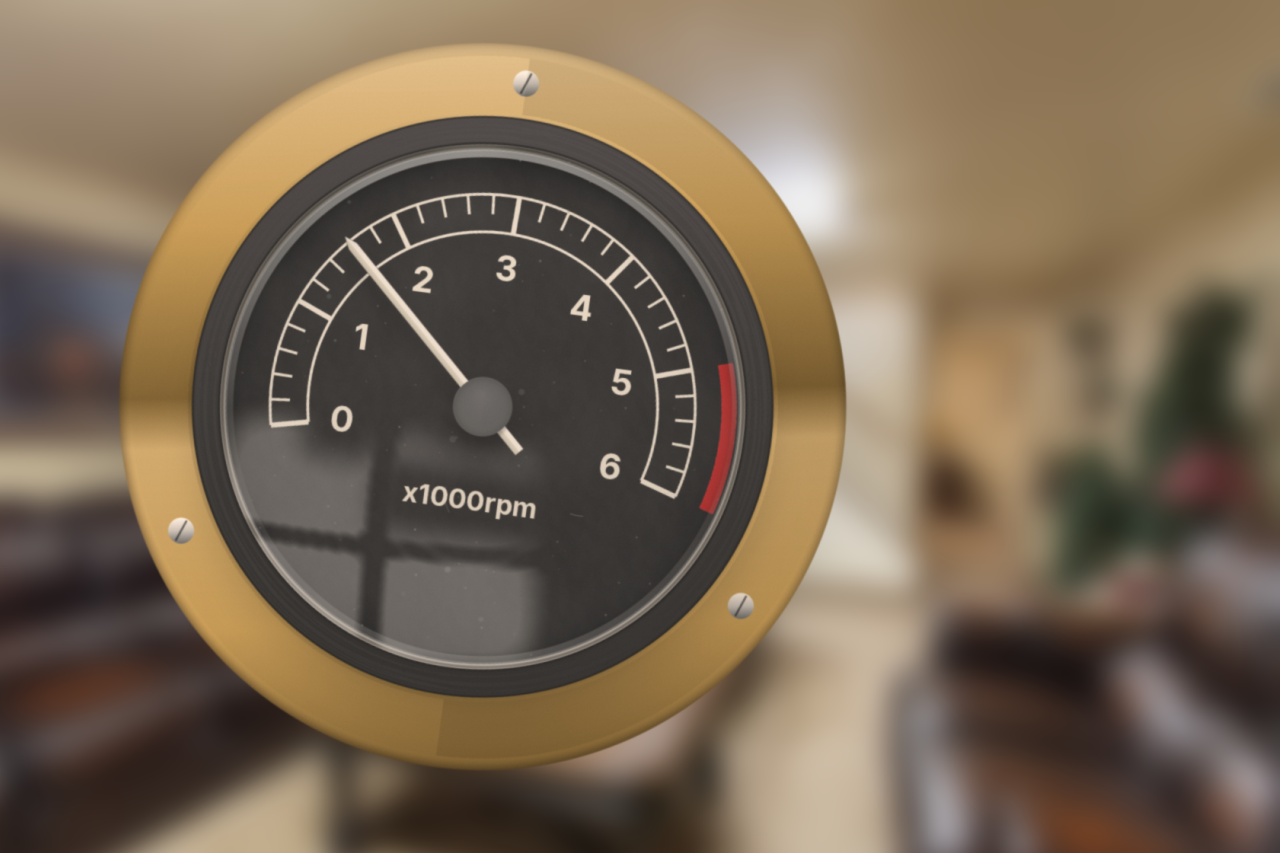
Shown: value=1600 unit=rpm
